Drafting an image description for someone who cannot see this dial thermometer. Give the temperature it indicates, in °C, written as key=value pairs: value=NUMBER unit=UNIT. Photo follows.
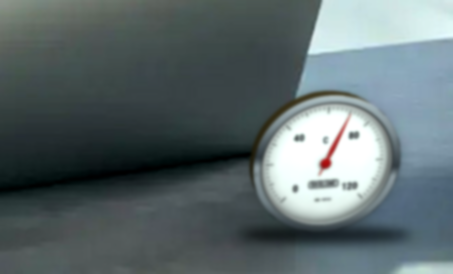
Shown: value=70 unit=°C
